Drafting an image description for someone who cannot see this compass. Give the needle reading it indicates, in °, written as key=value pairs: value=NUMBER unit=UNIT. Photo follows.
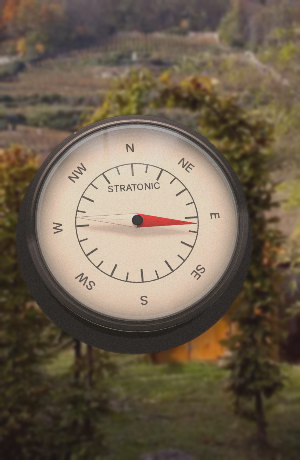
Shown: value=97.5 unit=°
